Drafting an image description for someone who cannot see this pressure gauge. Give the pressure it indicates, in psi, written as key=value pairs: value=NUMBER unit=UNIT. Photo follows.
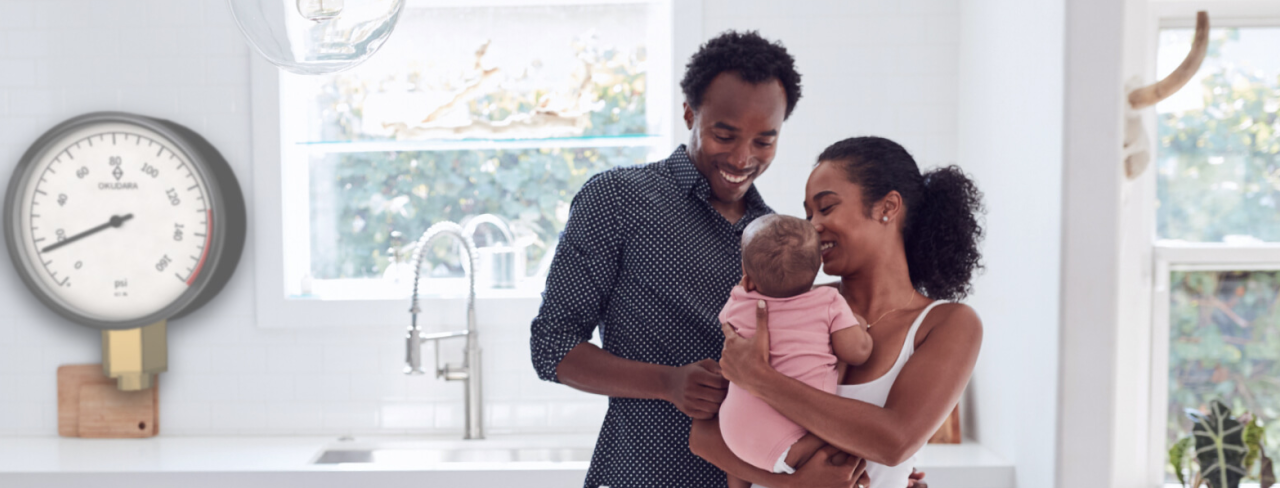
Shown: value=15 unit=psi
